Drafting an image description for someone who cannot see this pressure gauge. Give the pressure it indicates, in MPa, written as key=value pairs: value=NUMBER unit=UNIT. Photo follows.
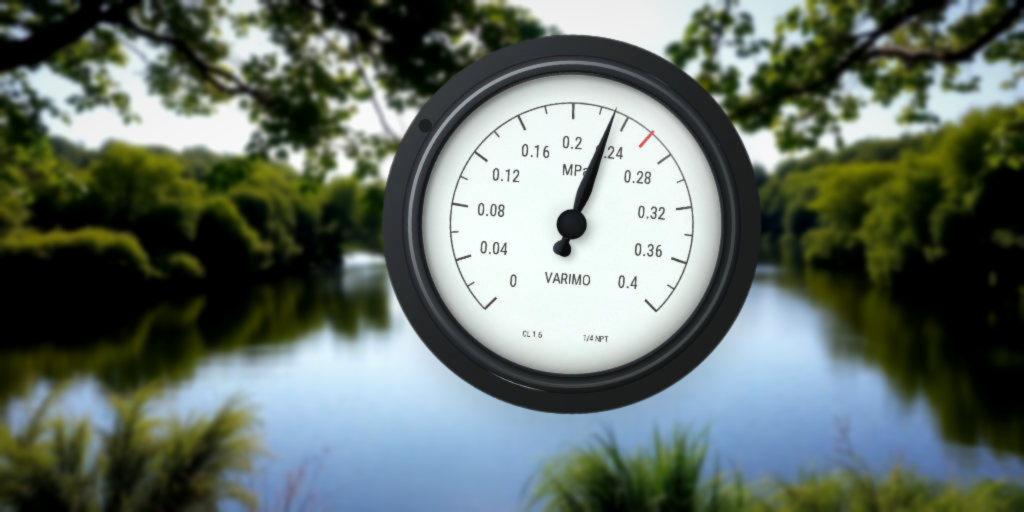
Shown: value=0.23 unit=MPa
